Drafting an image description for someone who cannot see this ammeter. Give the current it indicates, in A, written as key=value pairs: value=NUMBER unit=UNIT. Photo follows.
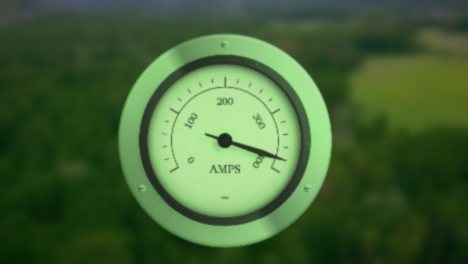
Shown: value=380 unit=A
